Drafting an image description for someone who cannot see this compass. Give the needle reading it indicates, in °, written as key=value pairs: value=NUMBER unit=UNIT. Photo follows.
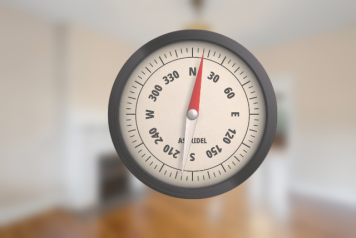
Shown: value=10 unit=°
